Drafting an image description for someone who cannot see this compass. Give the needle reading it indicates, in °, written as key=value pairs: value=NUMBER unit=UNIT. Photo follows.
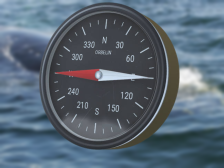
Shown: value=270 unit=°
